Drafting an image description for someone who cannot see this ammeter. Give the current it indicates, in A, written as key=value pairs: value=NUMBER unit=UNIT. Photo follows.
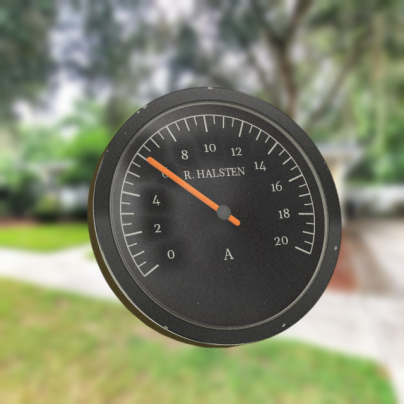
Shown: value=6 unit=A
